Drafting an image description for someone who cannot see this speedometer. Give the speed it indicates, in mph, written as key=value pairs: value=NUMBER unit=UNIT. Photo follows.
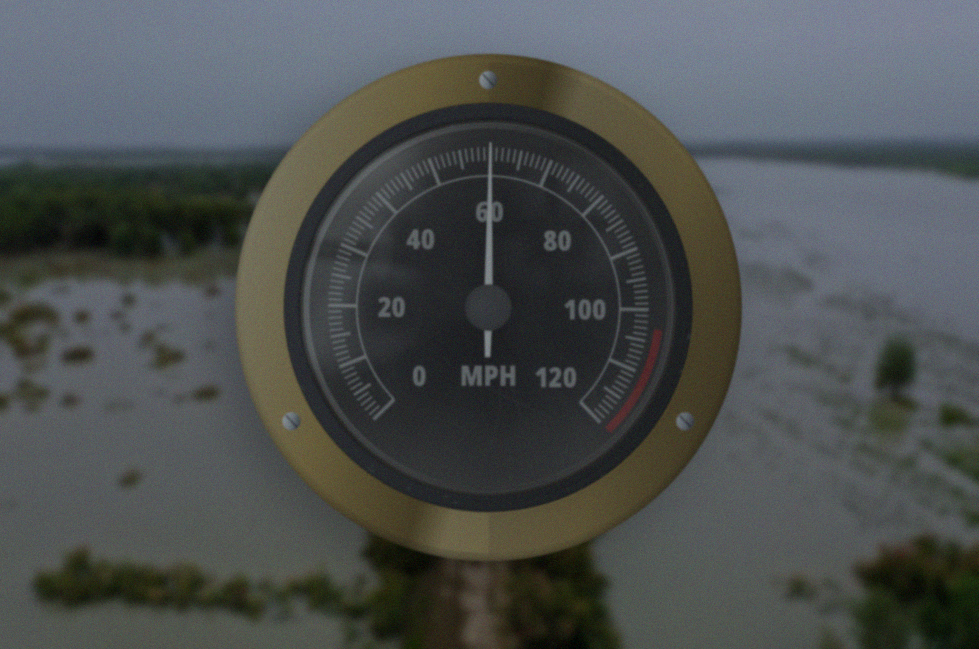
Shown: value=60 unit=mph
